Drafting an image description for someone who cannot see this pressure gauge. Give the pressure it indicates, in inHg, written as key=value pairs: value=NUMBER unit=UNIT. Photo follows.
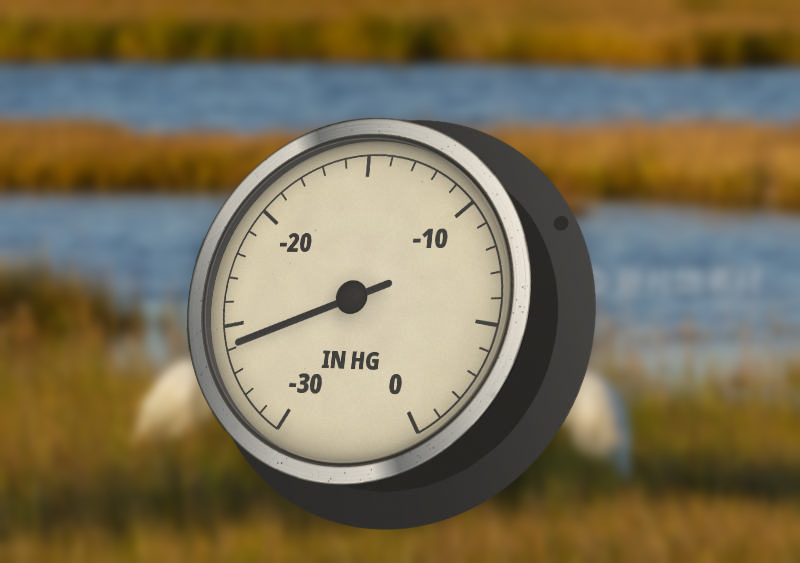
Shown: value=-26 unit=inHg
